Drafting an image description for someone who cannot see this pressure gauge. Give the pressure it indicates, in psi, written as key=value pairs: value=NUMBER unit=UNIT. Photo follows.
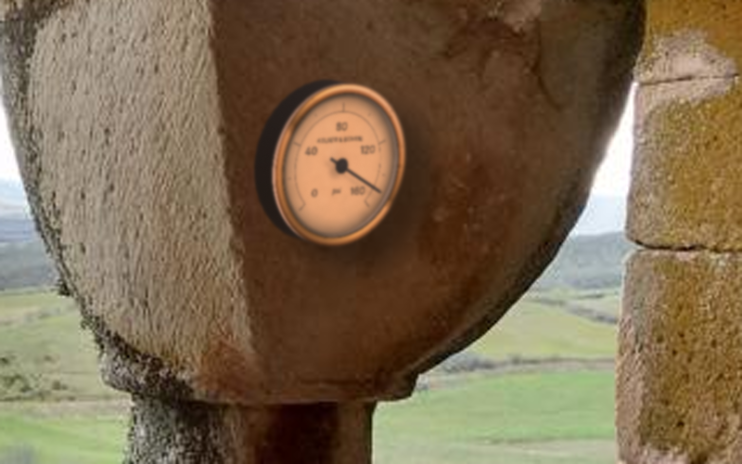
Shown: value=150 unit=psi
